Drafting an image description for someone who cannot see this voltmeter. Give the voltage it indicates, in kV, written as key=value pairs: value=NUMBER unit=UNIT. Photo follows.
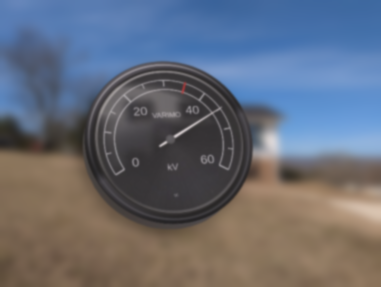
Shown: value=45 unit=kV
